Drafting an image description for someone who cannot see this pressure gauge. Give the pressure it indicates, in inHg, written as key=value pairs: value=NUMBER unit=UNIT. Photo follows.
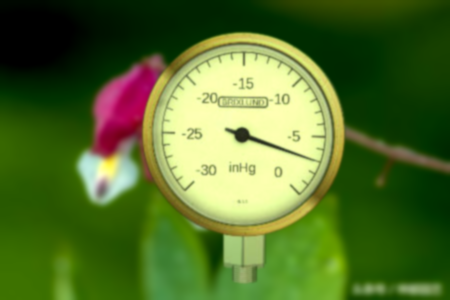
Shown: value=-3 unit=inHg
